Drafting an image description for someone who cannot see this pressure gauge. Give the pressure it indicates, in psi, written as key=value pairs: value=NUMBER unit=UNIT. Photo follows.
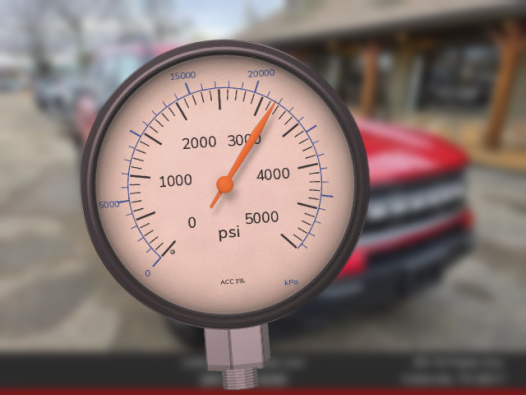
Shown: value=3150 unit=psi
